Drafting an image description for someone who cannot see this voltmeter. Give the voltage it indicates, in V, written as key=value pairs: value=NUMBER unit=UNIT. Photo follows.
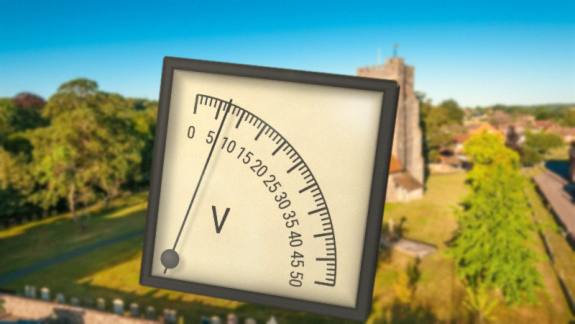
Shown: value=7 unit=V
